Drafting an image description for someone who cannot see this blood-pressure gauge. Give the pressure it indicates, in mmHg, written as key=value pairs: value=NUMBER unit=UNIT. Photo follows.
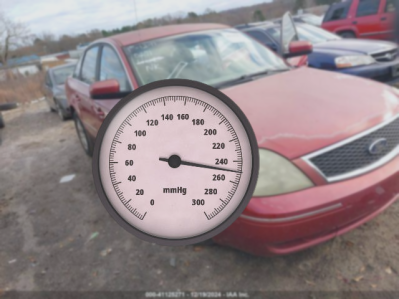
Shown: value=250 unit=mmHg
